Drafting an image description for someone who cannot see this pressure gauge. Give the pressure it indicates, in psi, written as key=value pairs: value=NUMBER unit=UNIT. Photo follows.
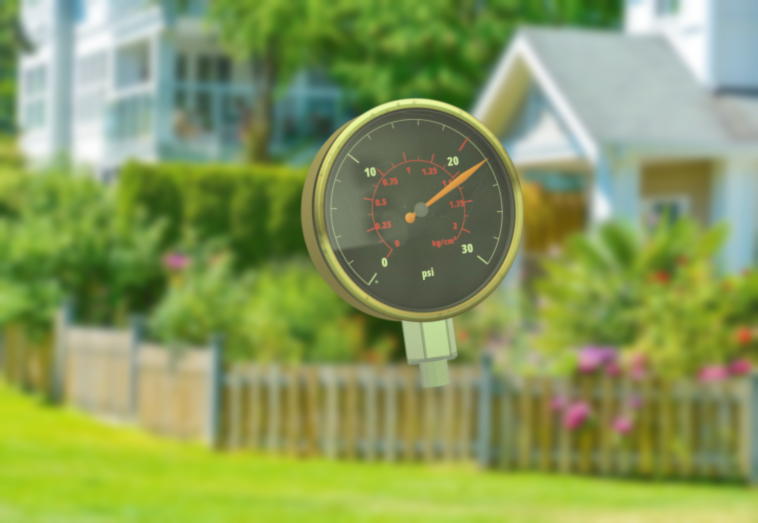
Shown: value=22 unit=psi
